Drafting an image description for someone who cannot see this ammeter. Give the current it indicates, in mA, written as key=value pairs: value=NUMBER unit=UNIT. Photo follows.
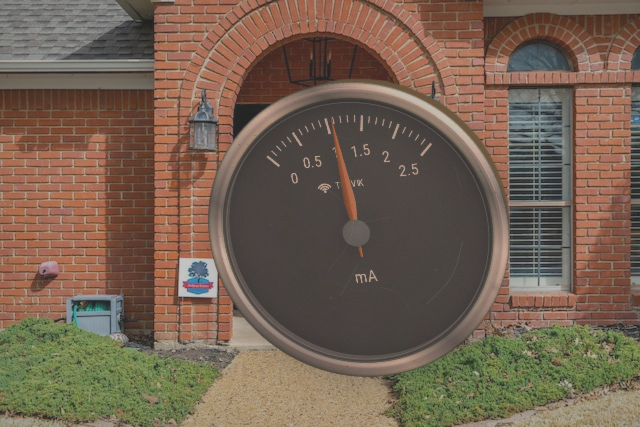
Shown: value=1.1 unit=mA
